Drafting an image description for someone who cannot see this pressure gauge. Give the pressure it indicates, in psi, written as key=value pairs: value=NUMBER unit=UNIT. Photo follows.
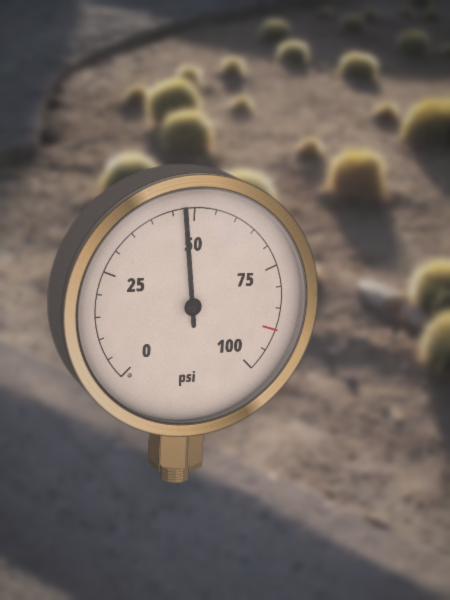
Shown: value=47.5 unit=psi
